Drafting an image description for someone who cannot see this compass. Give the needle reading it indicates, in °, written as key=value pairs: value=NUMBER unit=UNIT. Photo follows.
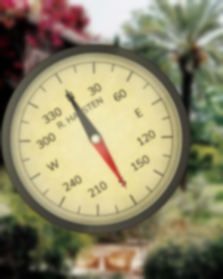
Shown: value=180 unit=°
